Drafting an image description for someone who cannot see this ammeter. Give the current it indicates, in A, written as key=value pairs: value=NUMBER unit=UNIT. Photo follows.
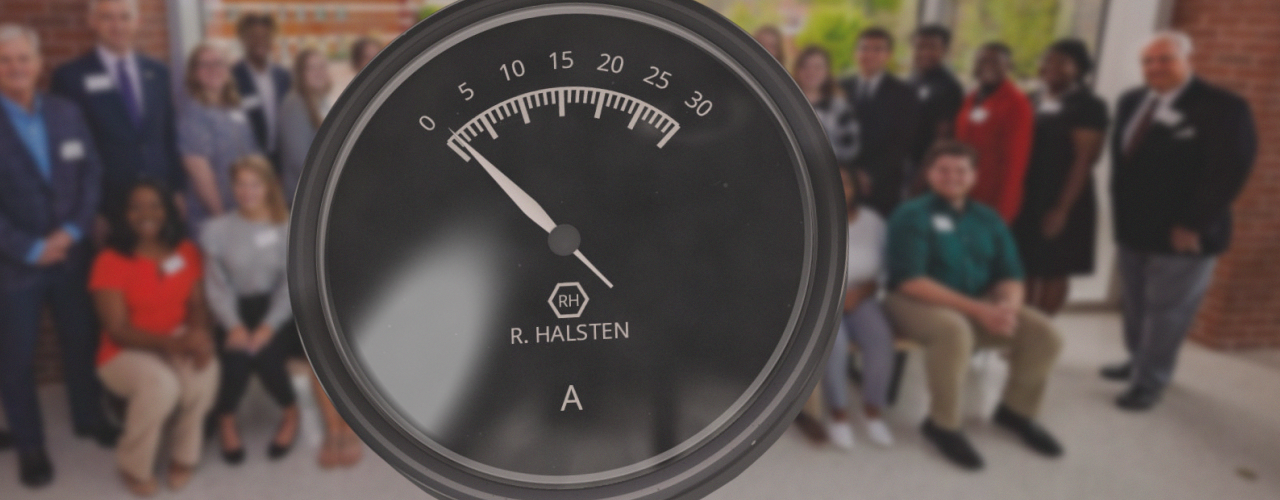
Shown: value=1 unit=A
